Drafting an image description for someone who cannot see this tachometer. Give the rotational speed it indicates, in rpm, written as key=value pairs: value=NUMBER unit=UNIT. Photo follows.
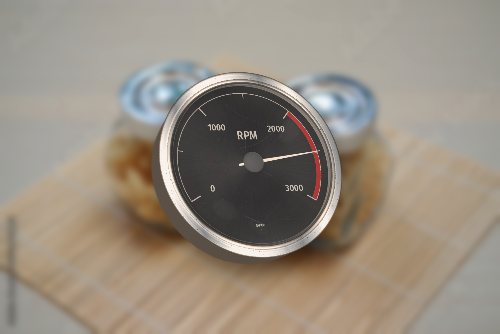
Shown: value=2500 unit=rpm
